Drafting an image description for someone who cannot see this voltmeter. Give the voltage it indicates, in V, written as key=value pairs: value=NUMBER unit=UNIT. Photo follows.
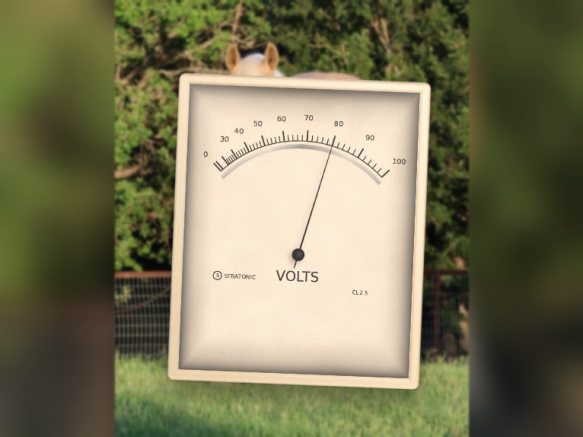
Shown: value=80 unit=V
